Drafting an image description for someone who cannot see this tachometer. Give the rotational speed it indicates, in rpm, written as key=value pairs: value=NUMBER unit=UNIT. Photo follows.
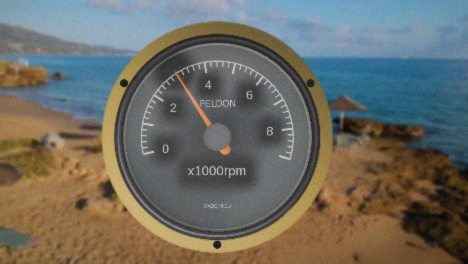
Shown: value=3000 unit=rpm
